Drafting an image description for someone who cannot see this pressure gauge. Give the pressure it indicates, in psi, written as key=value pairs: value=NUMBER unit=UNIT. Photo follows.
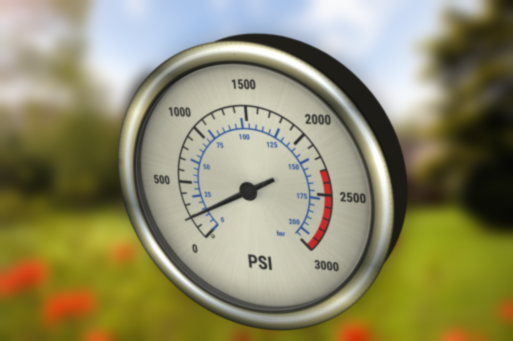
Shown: value=200 unit=psi
